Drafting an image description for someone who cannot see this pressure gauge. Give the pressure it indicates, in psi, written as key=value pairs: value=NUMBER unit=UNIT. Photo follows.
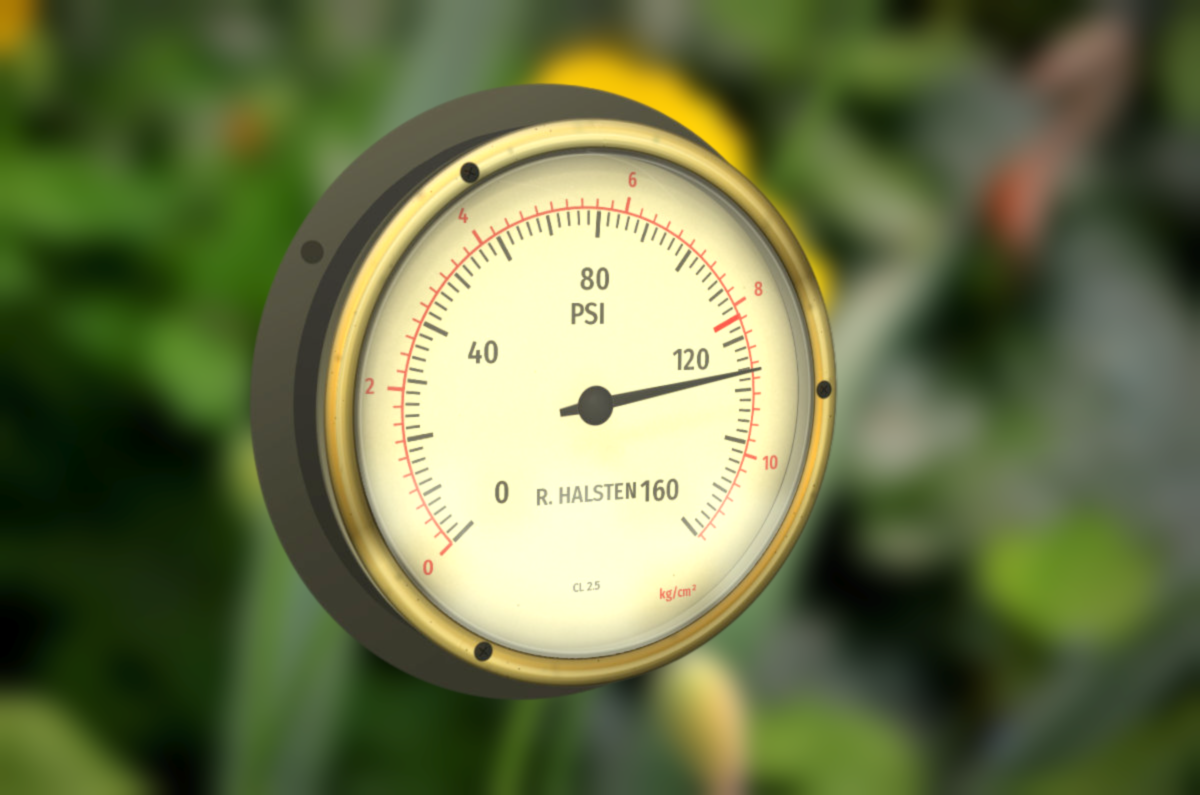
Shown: value=126 unit=psi
